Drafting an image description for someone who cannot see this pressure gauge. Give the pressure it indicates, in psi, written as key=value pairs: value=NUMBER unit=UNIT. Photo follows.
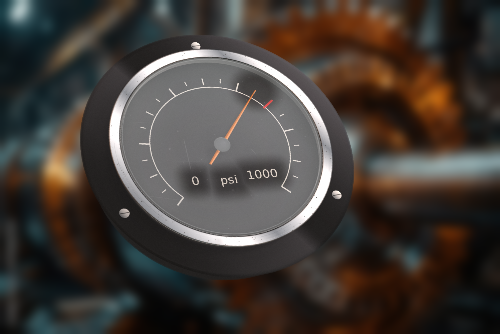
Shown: value=650 unit=psi
